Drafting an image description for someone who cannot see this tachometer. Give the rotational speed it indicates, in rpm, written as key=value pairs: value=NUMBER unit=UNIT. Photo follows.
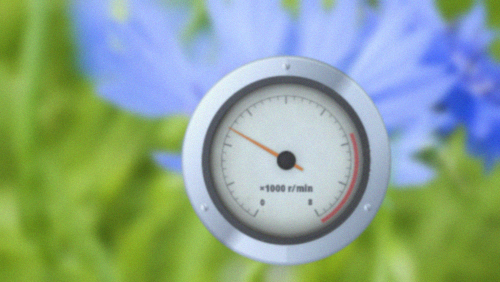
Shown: value=2400 unit=rpm
